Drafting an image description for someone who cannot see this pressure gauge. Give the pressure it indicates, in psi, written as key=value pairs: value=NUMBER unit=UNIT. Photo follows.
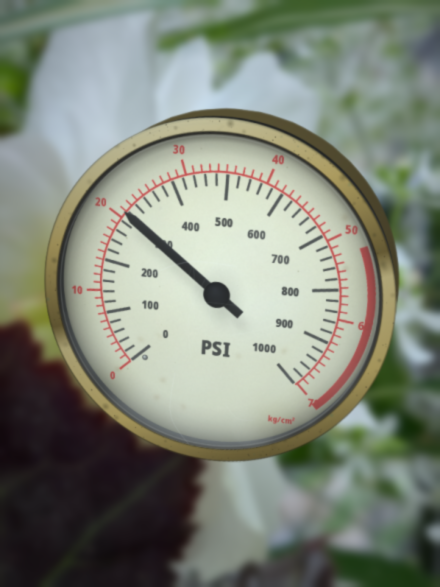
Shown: value=300 unit=psi
